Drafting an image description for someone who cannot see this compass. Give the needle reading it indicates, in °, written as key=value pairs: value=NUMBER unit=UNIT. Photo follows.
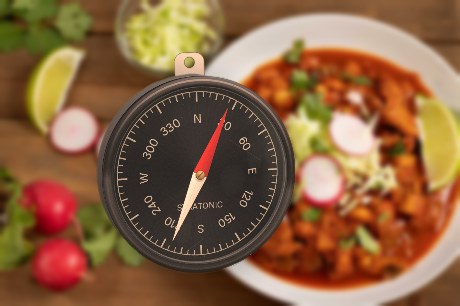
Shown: value=25 unit=°
